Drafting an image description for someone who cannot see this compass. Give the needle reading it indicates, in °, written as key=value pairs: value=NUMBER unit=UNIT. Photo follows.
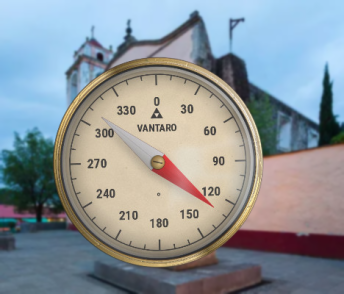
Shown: value=130 unit=°
